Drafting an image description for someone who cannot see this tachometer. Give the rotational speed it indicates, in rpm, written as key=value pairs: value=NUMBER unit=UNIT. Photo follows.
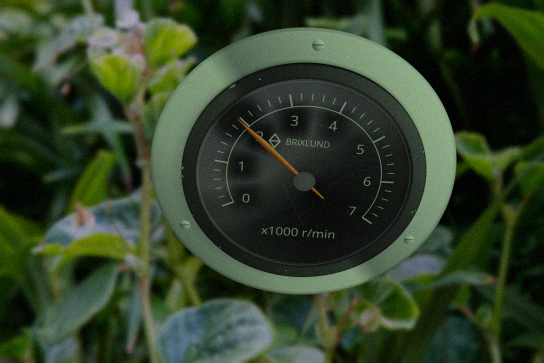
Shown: value=2000 unit=rpm
